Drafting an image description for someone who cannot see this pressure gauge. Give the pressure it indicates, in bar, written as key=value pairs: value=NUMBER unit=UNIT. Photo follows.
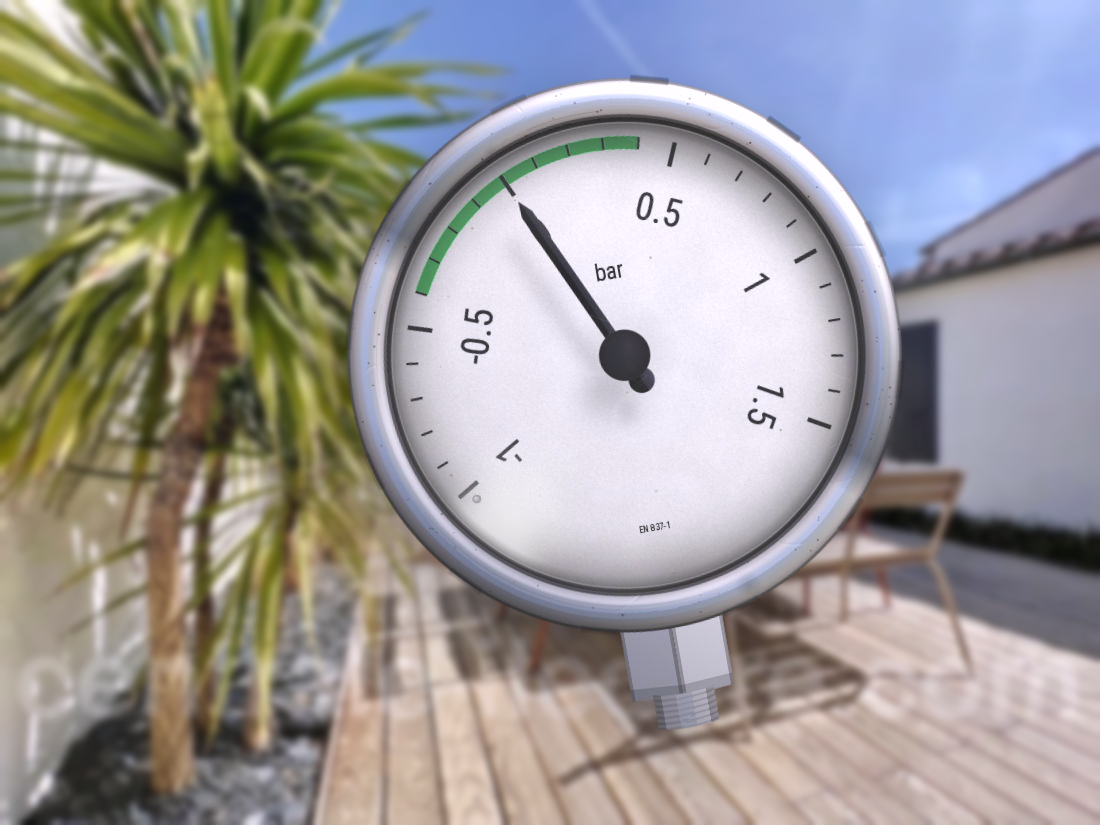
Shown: value=0 unit=bar
